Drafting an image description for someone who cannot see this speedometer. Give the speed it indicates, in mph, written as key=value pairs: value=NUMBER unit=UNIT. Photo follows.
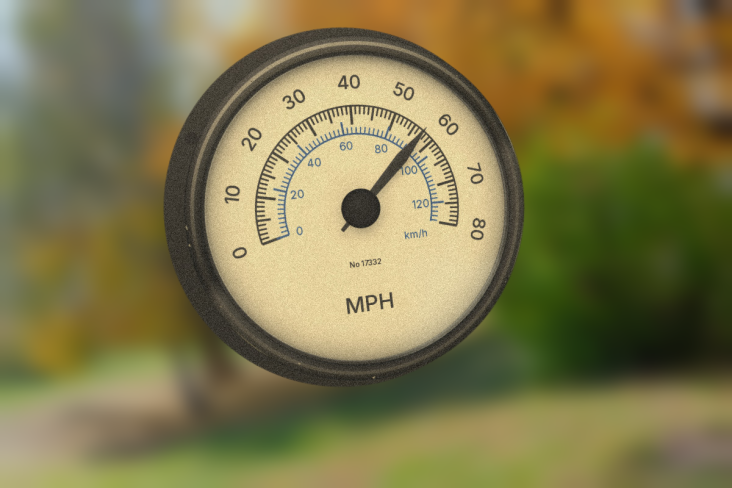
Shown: value=57 unit=mph
